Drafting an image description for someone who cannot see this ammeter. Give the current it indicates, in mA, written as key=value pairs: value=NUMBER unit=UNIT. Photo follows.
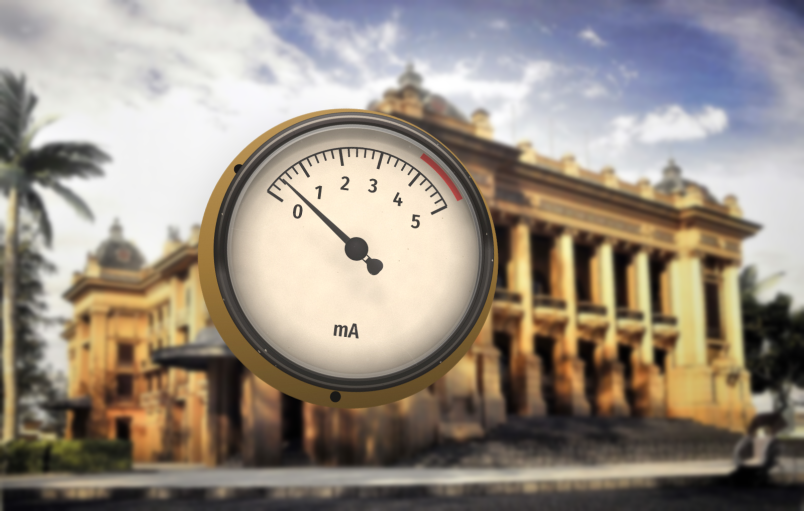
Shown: value=0.4 unit=mA
